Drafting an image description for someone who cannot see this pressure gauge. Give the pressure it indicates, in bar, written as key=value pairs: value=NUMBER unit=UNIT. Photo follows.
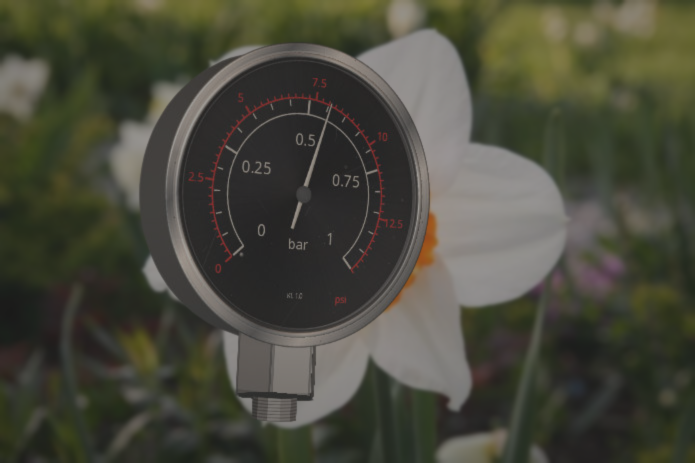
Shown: value=0.55 unit=bar
